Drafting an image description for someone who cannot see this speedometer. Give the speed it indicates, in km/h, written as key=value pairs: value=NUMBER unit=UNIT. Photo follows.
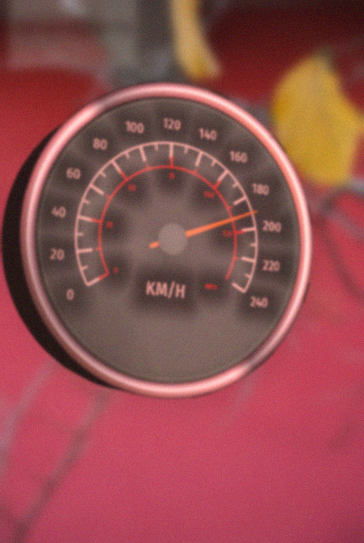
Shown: value=190 unit=km/h
